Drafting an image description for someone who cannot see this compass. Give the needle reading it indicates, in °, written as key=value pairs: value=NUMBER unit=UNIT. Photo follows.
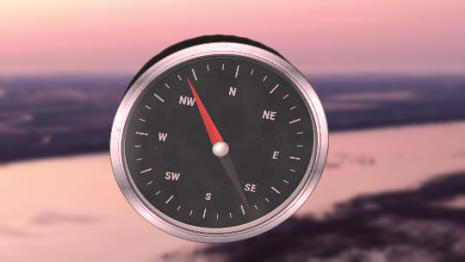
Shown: value=325 unit=°
